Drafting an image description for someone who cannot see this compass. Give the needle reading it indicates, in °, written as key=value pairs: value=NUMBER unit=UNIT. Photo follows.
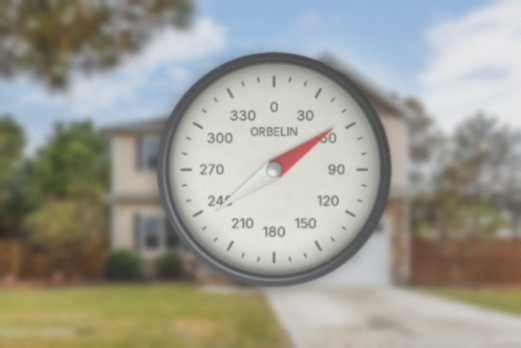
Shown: value=55 unit=°
